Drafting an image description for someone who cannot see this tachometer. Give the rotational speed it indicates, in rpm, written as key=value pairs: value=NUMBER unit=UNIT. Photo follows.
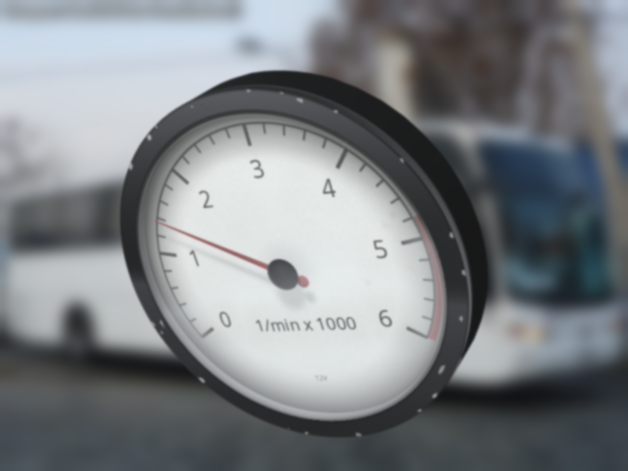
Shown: value=1400 unit=rpm
